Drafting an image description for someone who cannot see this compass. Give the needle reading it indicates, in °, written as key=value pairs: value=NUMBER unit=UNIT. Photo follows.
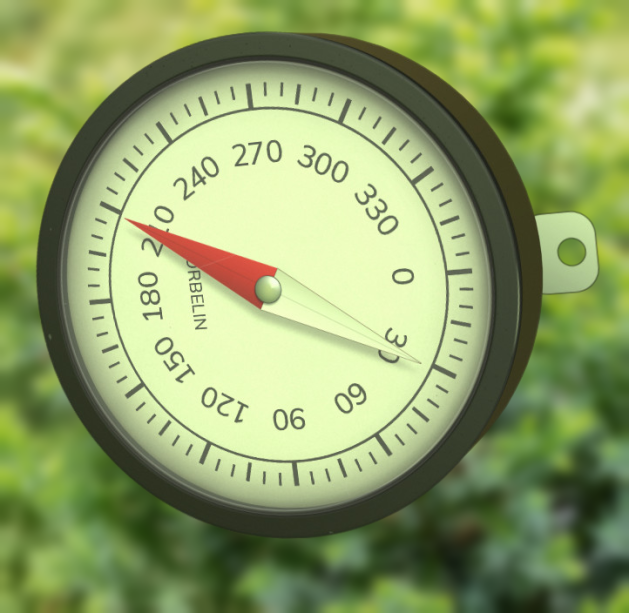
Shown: value=210 unit=°
